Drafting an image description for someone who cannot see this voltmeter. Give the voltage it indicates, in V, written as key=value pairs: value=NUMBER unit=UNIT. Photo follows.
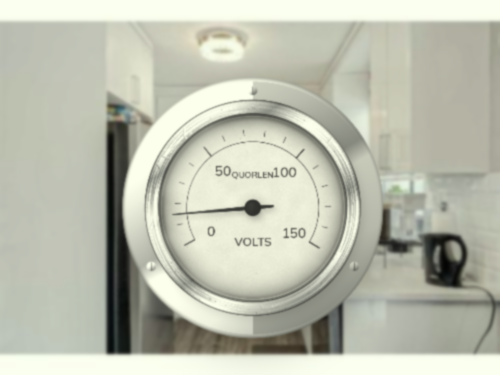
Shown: value=15 unit=V
